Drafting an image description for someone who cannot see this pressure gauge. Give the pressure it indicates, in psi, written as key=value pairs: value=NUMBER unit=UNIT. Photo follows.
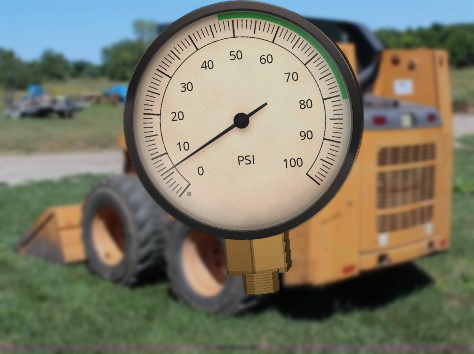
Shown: value=6 unit=psi
